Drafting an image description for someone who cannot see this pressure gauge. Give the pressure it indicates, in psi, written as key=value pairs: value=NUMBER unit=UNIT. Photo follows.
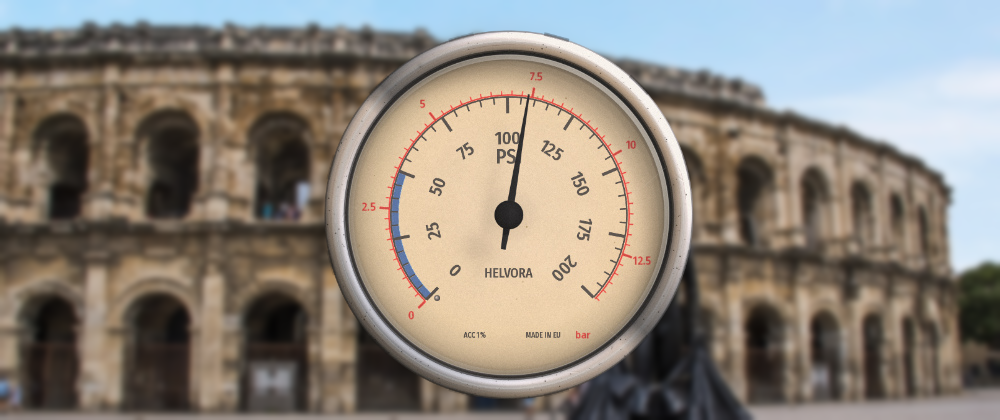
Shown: value=107.5 unit=psi
